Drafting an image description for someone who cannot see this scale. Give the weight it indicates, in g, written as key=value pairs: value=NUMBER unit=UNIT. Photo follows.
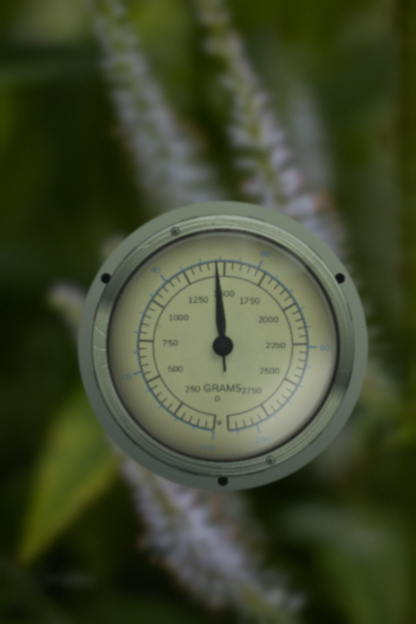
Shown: value=1450 unit=g
